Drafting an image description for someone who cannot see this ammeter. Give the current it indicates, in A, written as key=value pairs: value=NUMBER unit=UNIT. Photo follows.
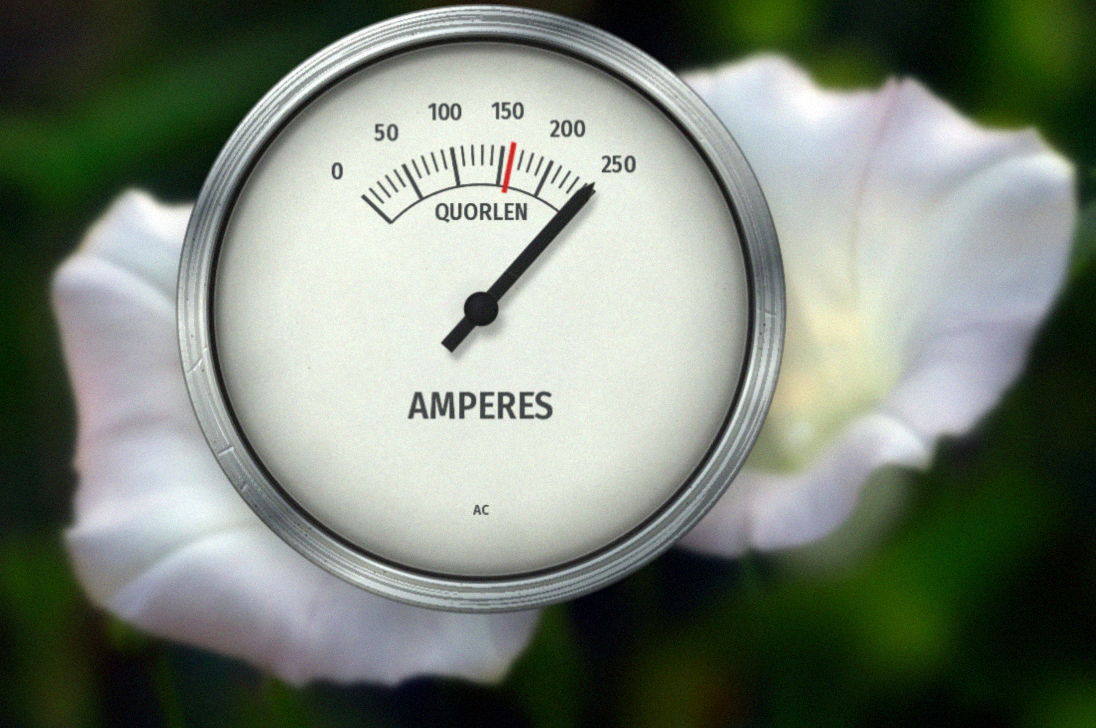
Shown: value=245 unit=A
